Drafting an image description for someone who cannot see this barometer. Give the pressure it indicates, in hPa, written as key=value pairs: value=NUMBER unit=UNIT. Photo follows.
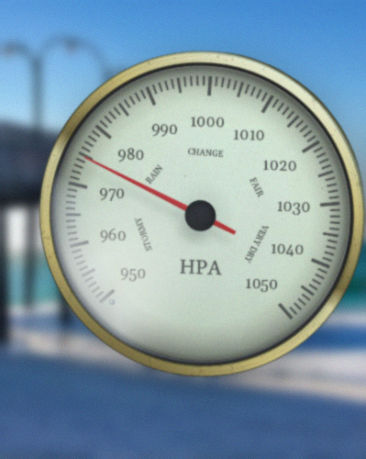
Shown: value=975 unit=hPa
